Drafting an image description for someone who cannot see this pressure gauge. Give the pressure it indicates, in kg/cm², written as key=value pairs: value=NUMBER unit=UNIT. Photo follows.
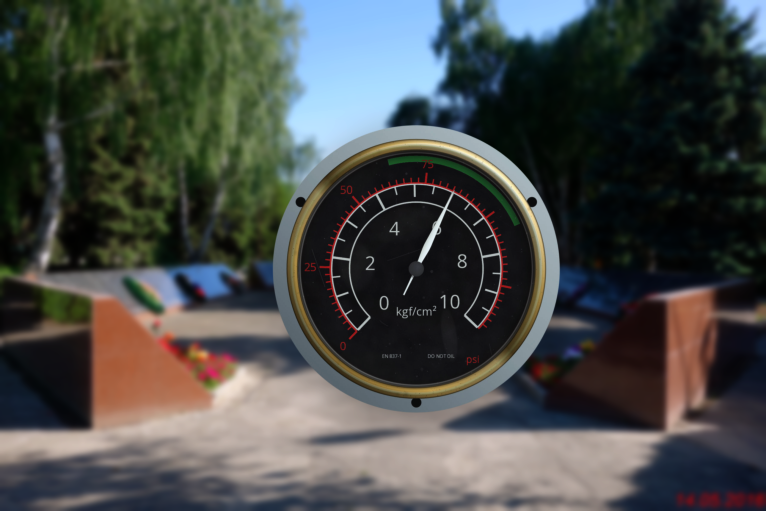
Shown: value=6 unit=kg/cm²
